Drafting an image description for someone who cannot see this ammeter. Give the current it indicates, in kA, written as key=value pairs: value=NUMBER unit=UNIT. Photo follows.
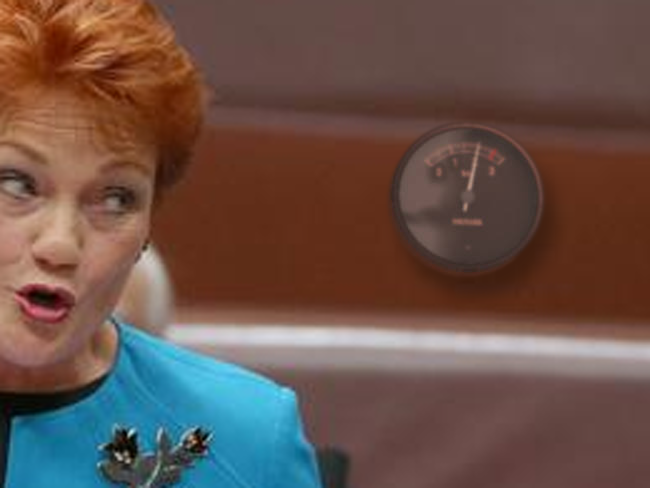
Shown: value=2 unit=kA
